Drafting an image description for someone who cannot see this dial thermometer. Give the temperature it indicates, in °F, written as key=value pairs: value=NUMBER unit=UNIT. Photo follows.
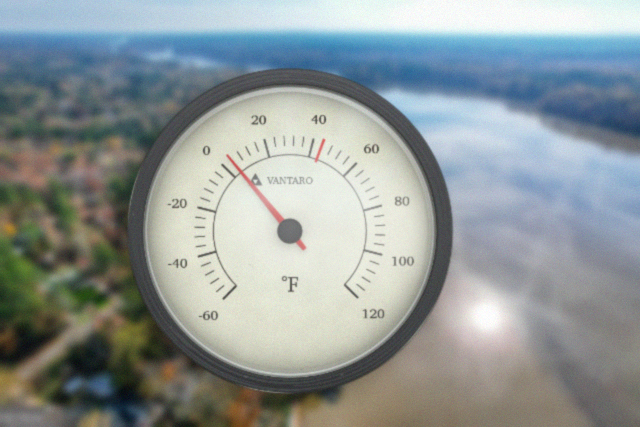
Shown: value=4 unit=°F
